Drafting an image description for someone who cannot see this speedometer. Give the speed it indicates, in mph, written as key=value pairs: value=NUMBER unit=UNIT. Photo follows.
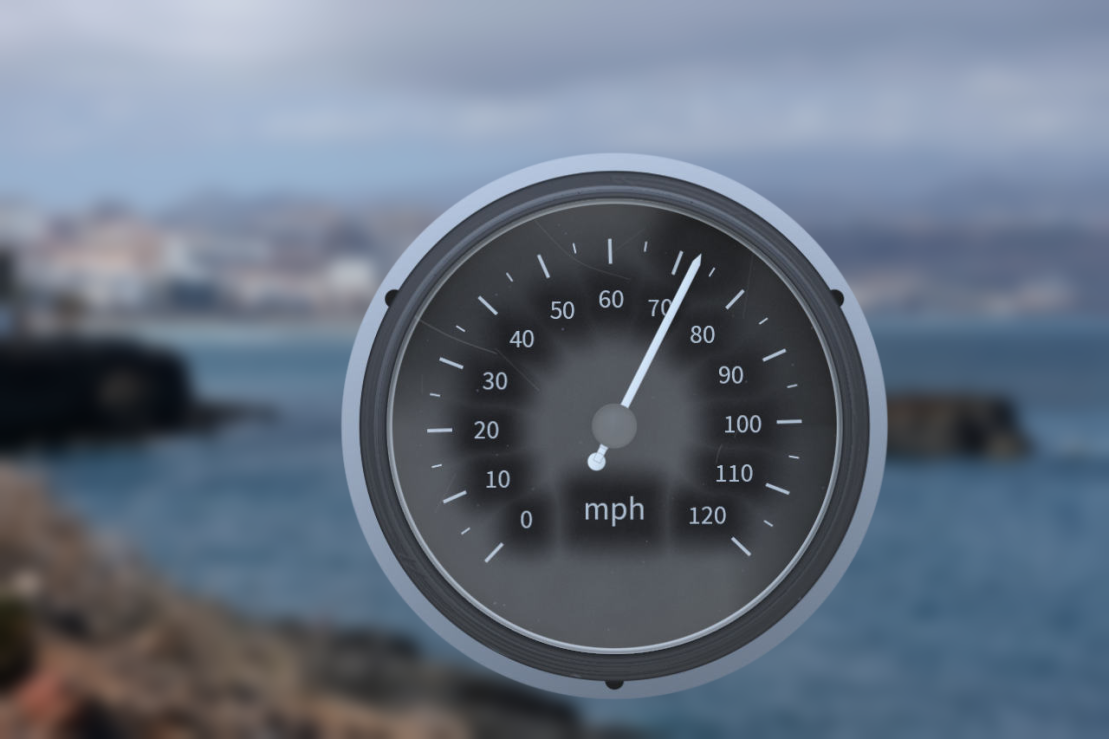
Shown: value=72.5 unit=mph
